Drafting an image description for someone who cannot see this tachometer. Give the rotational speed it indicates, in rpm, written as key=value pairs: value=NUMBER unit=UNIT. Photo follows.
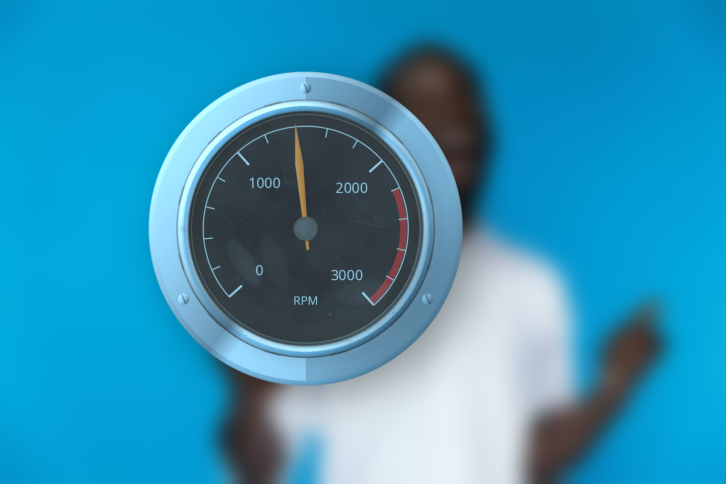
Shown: value=1400 unit=rpm
